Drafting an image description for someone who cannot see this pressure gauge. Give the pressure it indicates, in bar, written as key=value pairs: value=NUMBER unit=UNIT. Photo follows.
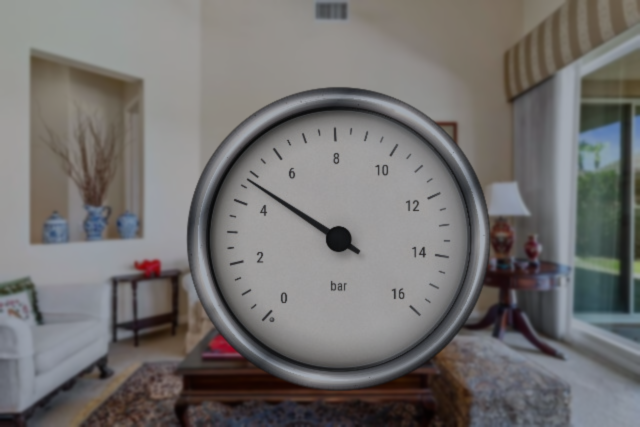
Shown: value=4.75 unit=bar
